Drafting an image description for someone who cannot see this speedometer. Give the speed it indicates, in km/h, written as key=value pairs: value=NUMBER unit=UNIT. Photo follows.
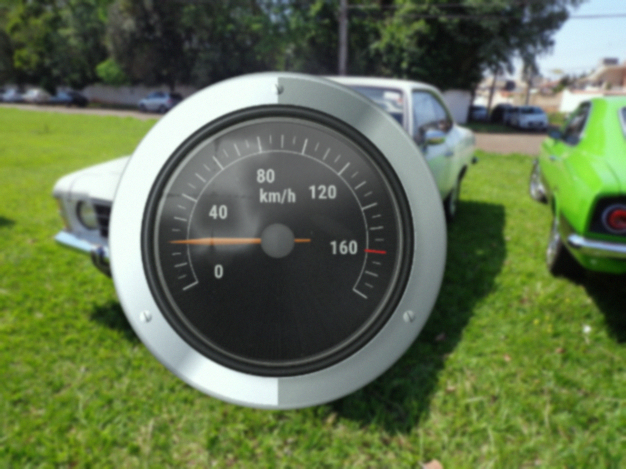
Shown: value=20 unit=km/h
